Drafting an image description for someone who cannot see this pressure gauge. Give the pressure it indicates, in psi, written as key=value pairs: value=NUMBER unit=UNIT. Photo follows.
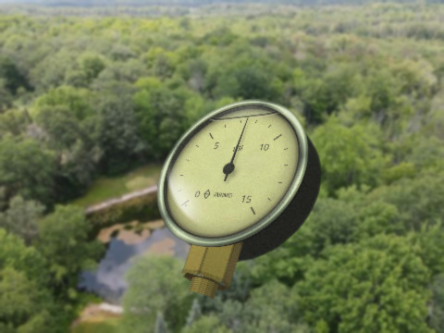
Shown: value=7.5 unit=psi
